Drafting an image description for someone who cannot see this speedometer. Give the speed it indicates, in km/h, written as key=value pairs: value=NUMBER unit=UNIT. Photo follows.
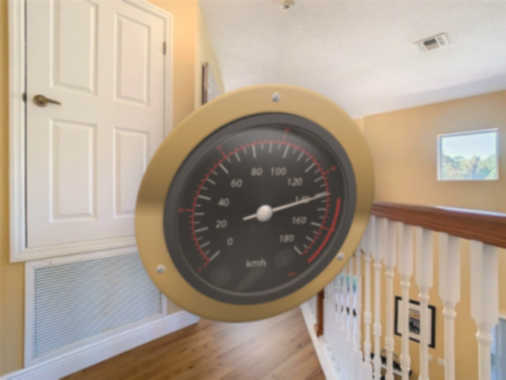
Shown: value=140 unit=km/h
